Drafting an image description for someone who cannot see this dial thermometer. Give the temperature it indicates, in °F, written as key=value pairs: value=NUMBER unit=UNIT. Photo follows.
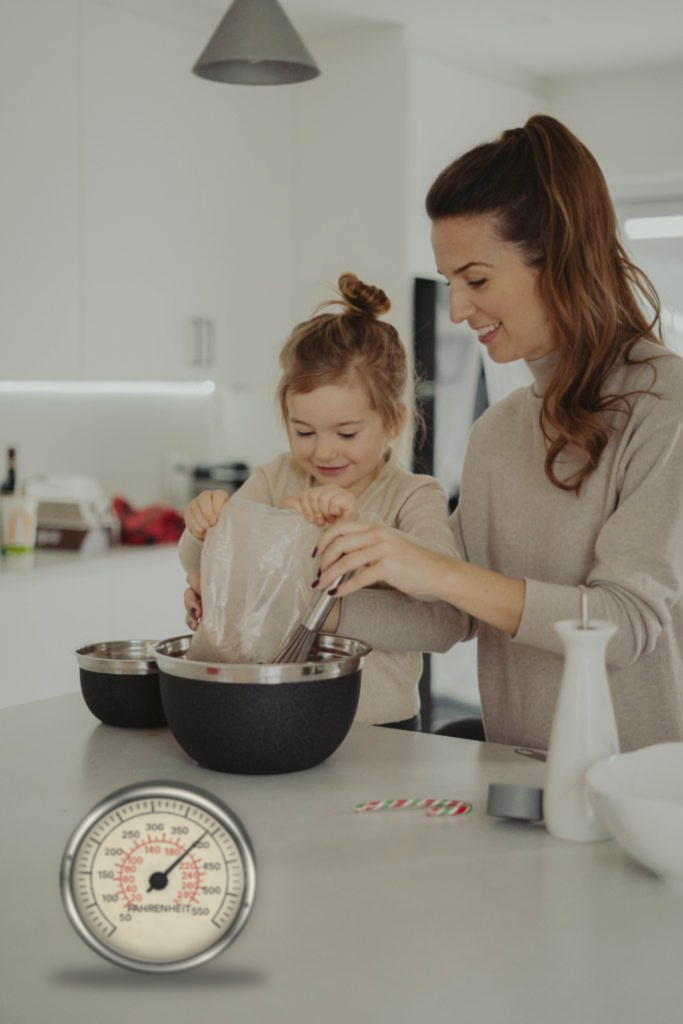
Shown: value=390 unit=°F
